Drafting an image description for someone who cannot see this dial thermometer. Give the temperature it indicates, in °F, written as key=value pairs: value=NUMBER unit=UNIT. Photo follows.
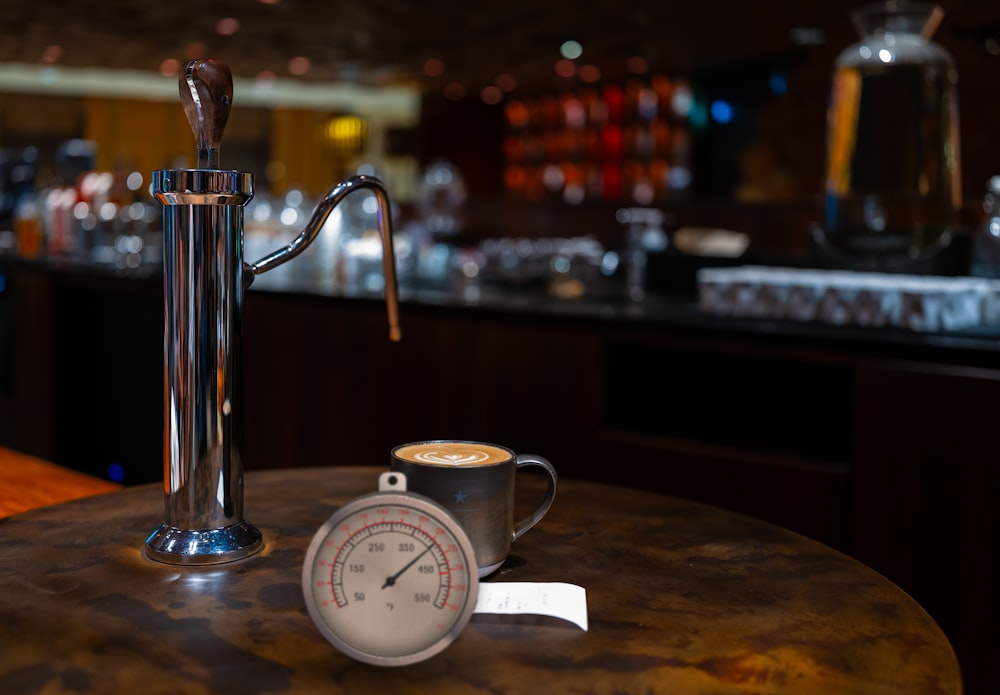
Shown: value=400 unit=°F
